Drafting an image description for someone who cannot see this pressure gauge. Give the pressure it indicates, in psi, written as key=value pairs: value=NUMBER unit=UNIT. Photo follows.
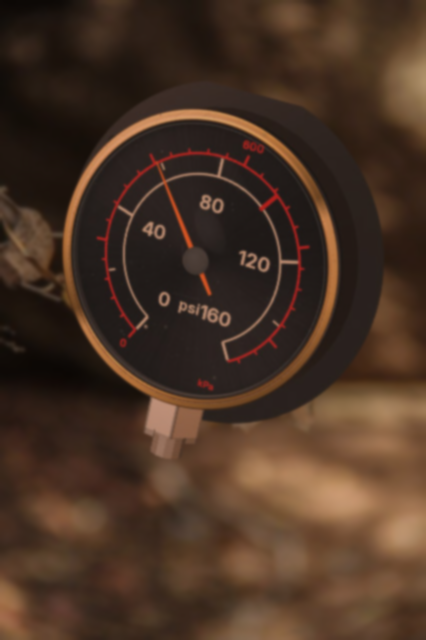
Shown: value=60 unit=psi
